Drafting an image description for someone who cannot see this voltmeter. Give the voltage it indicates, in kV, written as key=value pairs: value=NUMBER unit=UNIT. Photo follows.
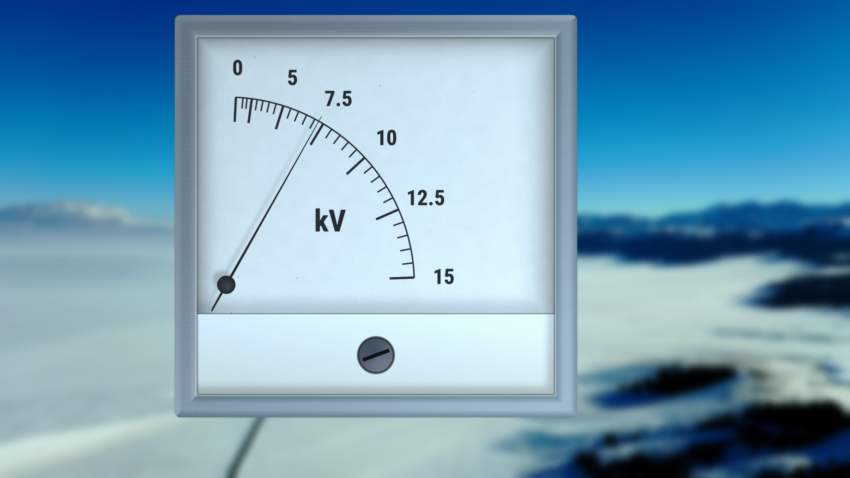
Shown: value=7.25 unit=kV
